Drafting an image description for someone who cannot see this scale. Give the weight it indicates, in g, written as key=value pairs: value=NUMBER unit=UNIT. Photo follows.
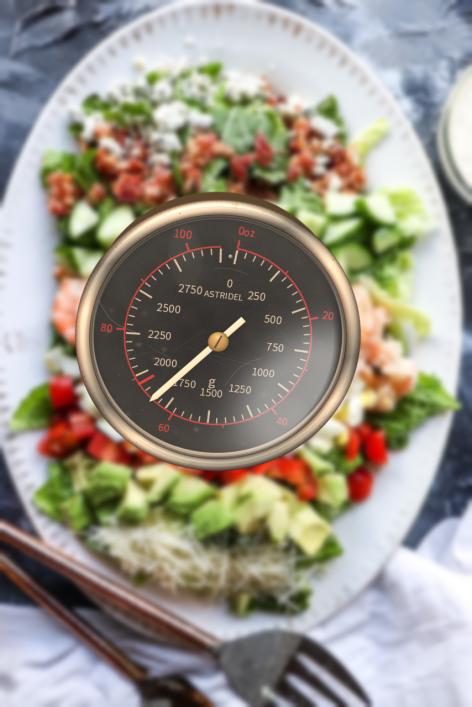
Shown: value=1850 unit=g
